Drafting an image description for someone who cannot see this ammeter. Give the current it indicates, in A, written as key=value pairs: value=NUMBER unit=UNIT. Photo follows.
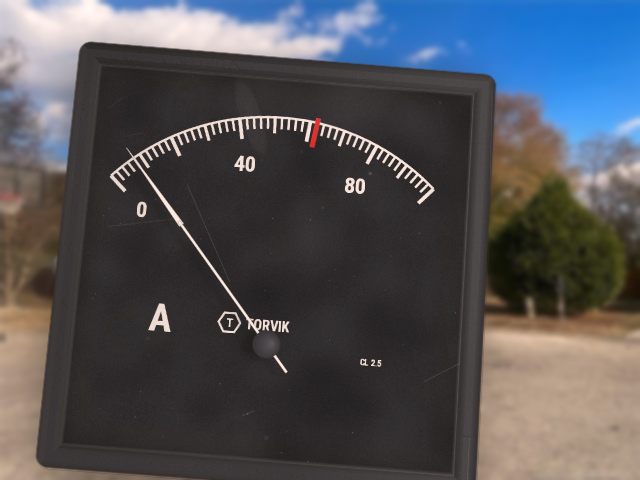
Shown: value=8 unit=A
